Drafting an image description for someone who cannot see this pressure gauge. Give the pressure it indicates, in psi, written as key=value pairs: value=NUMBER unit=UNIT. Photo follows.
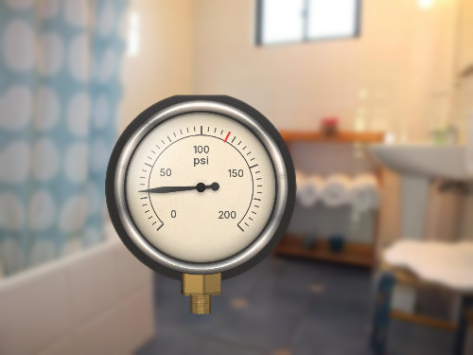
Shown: value=30 unit=psi
